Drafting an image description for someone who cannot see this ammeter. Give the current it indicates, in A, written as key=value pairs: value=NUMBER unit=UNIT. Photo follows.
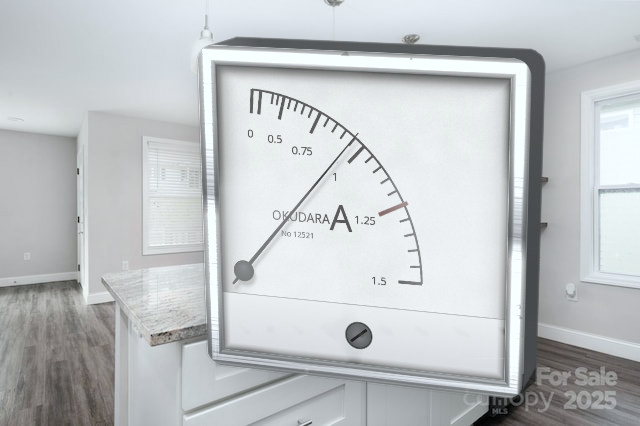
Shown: value=0.95 unit=A
